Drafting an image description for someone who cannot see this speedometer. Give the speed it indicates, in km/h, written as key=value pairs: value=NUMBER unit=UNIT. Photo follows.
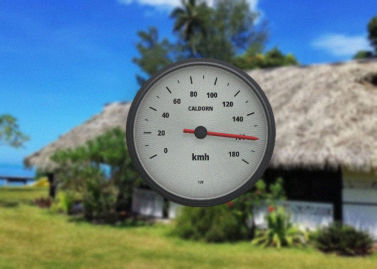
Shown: value=160 unit=km/h
